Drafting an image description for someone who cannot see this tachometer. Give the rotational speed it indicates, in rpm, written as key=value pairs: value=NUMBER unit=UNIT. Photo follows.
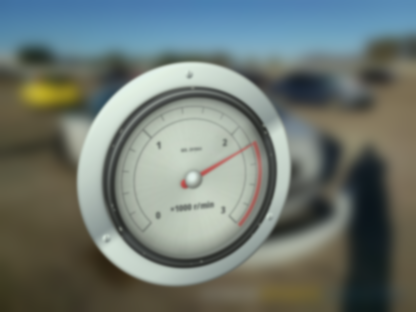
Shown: value=2200 unit=rpm
